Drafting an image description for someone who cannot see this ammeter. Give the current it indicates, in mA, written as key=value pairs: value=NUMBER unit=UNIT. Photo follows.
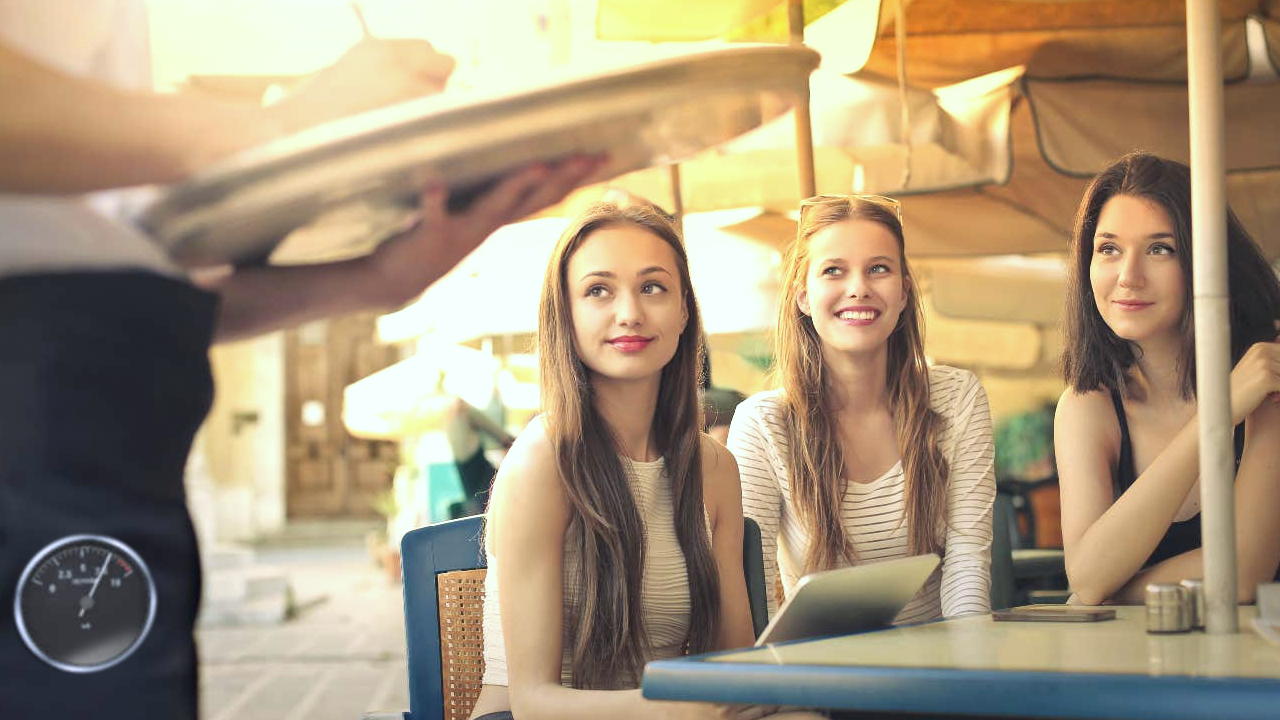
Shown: value=7.5 unit=mA
